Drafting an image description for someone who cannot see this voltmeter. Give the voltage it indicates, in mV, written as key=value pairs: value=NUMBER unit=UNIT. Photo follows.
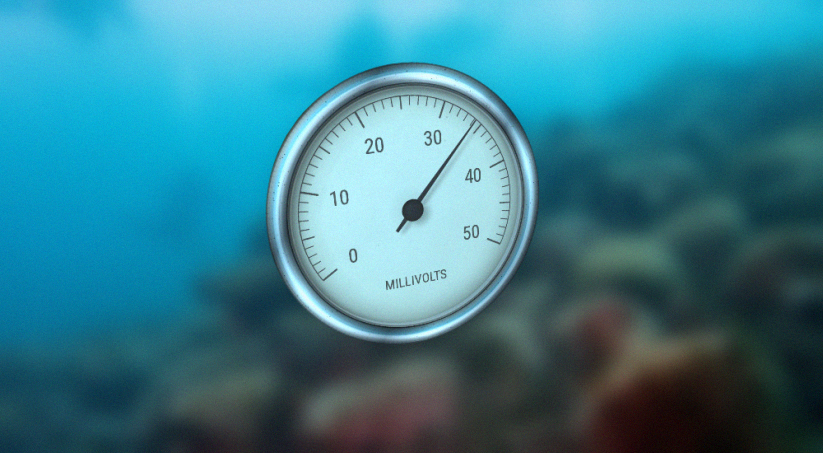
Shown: value=34 unit=mV
